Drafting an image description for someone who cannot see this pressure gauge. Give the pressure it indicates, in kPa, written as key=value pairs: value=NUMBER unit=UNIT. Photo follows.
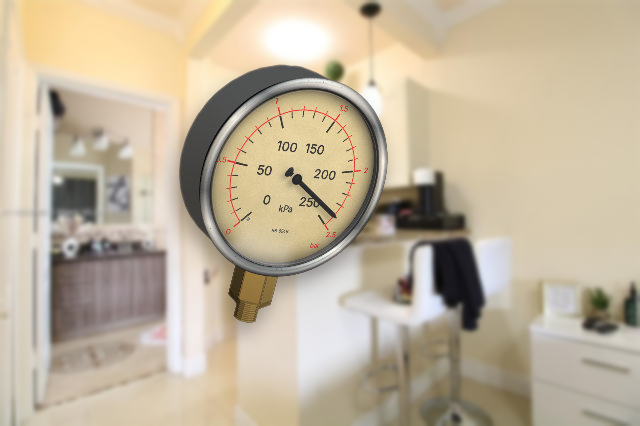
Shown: value=240 unit=kPa
